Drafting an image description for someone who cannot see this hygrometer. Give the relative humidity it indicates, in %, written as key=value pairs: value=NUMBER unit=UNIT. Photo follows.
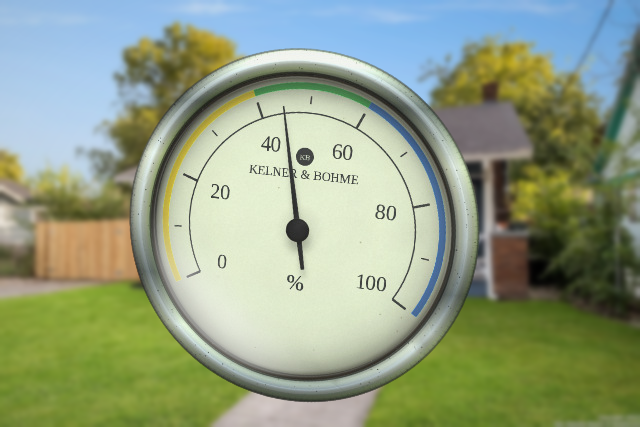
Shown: value=45 unit=%
